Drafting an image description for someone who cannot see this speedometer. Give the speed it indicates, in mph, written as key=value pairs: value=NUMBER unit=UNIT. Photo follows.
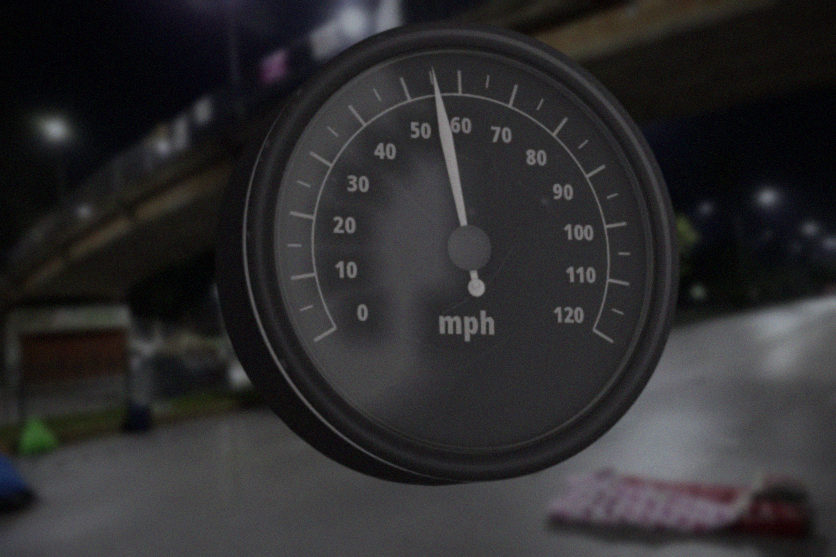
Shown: value=55 unit=mph
